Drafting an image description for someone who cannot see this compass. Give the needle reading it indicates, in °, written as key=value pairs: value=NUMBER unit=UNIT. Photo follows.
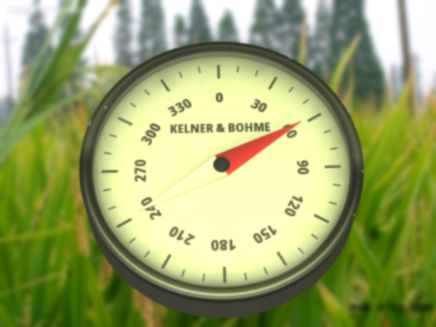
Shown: value=60 unit=°
